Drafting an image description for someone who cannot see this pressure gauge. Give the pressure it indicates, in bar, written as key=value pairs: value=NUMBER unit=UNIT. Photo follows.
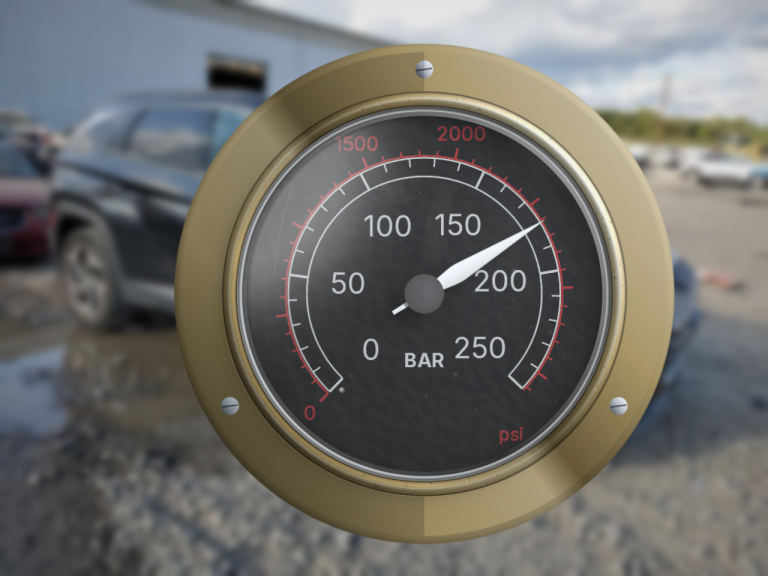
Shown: value=180 unit=bar
